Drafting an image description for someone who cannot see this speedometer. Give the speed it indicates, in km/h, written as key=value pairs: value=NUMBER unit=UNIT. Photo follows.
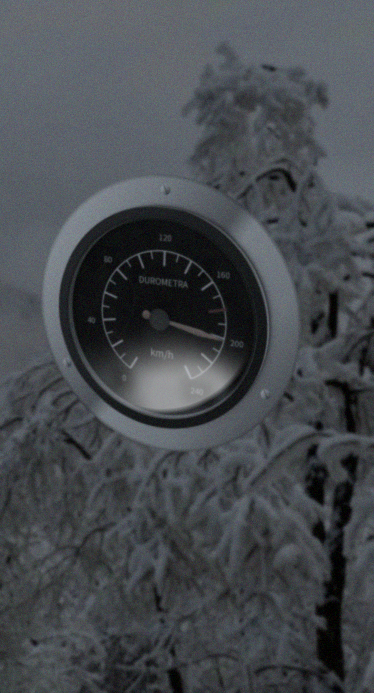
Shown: value=200 unit=km/h
